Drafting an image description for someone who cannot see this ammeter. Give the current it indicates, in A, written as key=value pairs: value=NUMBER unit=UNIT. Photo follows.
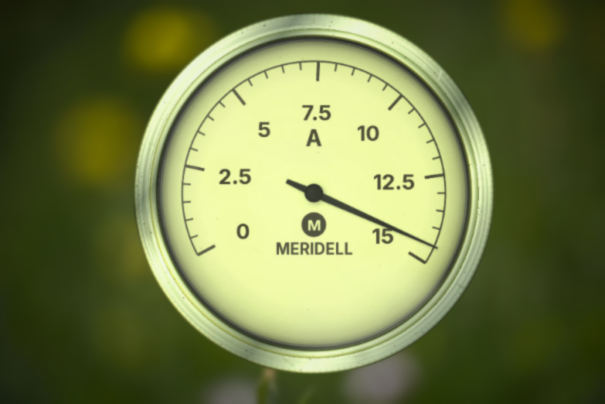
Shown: value=14.5 unit=A
